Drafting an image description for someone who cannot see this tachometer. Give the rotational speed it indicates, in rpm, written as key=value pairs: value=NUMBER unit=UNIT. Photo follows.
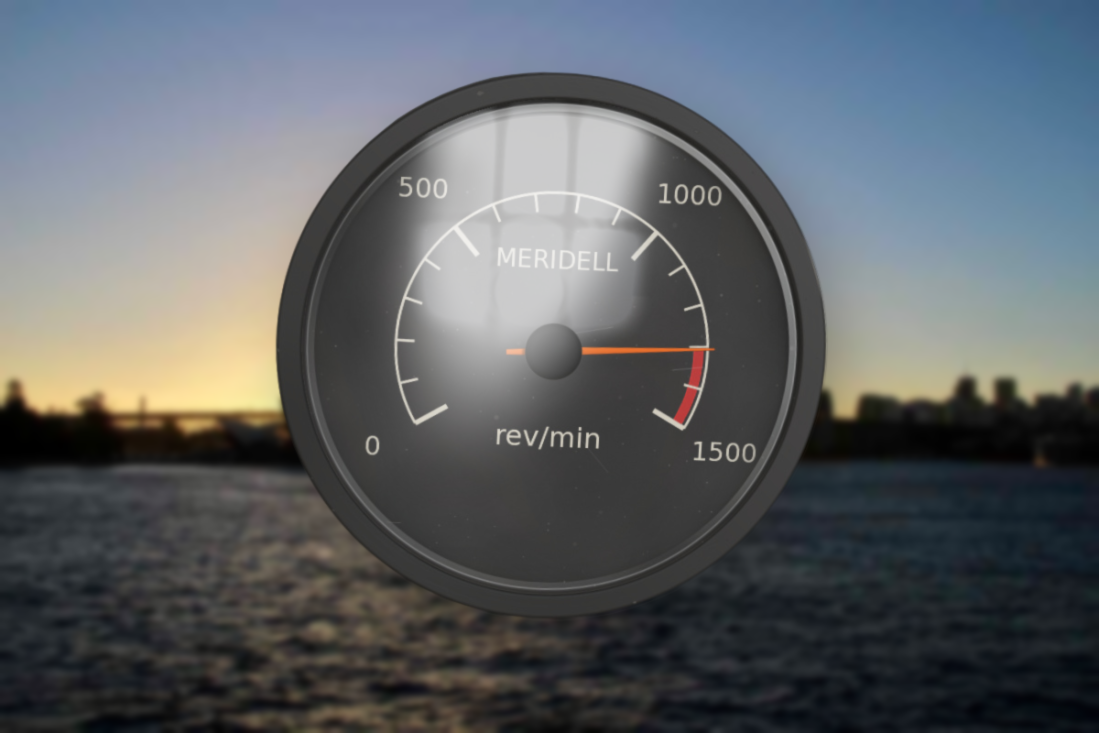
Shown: value=1300 unit=rpm
